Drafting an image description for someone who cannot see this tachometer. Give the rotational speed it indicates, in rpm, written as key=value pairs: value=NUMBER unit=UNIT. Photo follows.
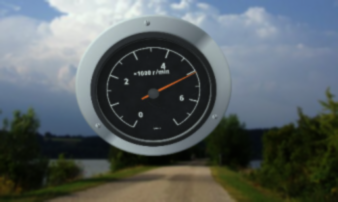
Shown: value=5000 unit=rpm
